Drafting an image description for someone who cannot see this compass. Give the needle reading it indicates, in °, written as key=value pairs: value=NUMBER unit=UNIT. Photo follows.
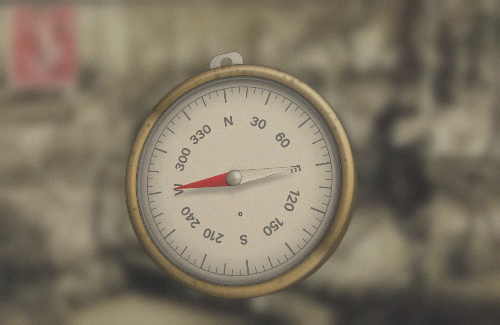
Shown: value=270 unit=°
